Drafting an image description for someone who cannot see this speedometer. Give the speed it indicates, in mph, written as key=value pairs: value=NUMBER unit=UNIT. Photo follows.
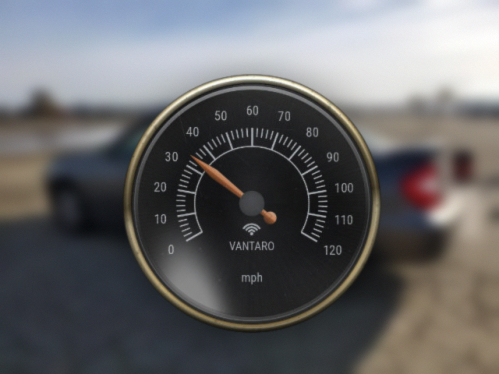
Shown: value=34 unit=mph
